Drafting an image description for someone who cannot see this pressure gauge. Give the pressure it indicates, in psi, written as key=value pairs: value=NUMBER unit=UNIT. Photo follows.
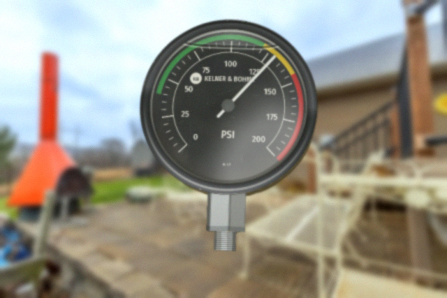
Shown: value=130 unit=psi
